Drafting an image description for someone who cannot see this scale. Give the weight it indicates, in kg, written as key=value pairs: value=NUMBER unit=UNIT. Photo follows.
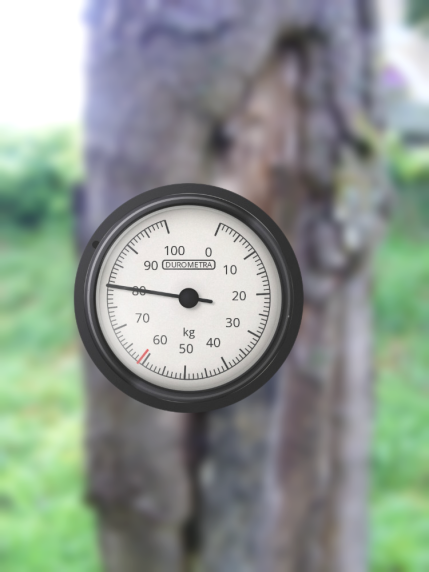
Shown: value=80 unit=kg
